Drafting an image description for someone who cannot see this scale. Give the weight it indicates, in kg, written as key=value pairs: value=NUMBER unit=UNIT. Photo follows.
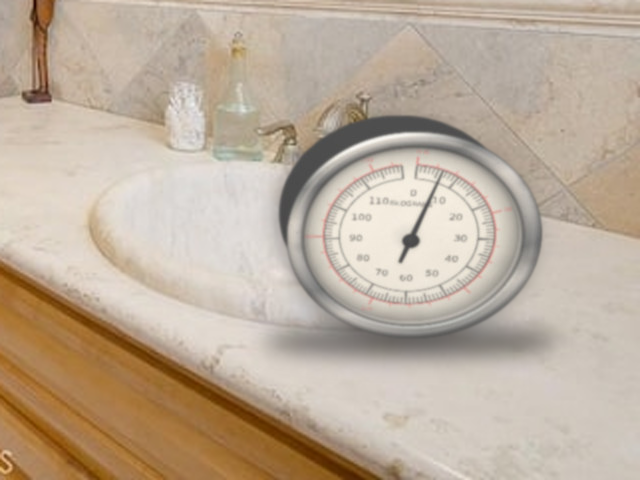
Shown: value=5 unit=kg
